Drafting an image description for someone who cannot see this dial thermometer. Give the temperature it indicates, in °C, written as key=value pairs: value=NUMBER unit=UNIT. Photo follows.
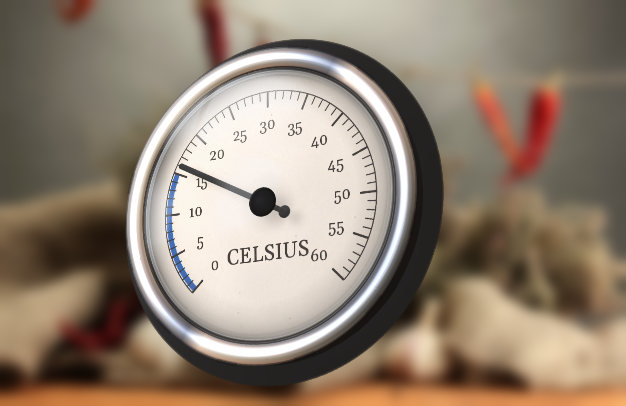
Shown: value=16 unit=°C
